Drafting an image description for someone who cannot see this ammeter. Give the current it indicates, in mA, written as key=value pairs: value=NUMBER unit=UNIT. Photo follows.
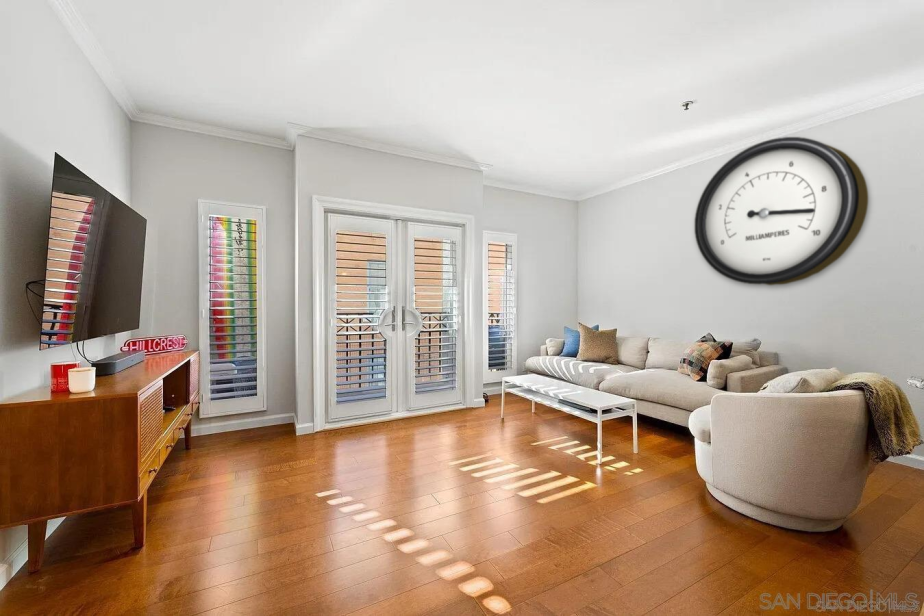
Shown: value=9 unit=mA
